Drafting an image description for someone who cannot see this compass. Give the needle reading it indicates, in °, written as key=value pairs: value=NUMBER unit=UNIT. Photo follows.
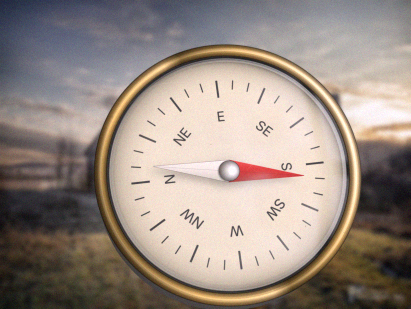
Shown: value=190 unit=°
